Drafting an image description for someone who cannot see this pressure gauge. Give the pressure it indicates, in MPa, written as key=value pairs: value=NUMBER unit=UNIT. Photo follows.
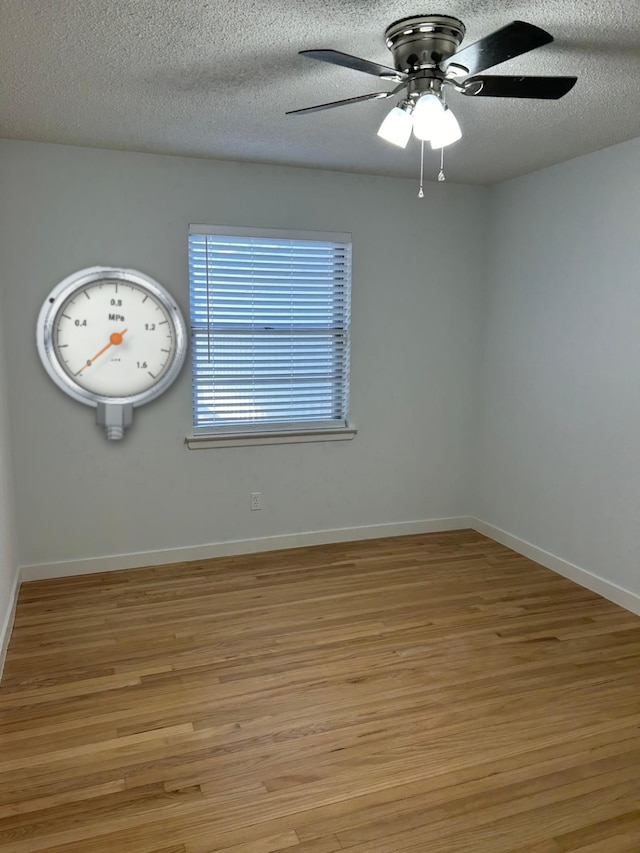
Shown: value=0 unit=MPa
